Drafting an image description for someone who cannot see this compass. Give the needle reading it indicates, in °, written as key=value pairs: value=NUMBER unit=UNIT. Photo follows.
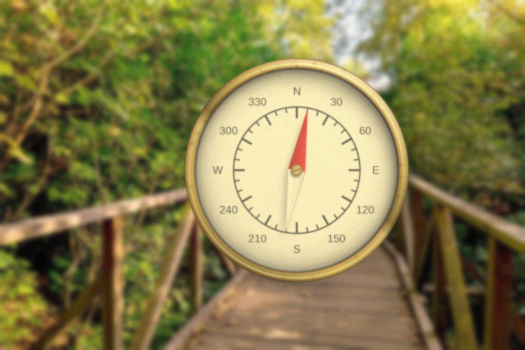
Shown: value=10 unit=°
